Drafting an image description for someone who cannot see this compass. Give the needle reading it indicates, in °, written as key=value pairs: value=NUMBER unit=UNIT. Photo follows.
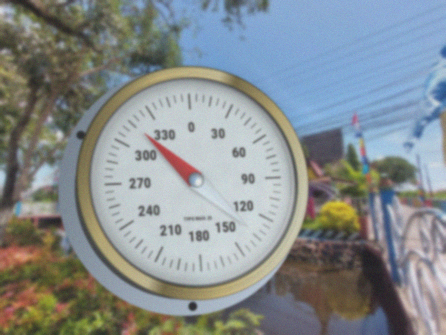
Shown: value=315 unit=°
